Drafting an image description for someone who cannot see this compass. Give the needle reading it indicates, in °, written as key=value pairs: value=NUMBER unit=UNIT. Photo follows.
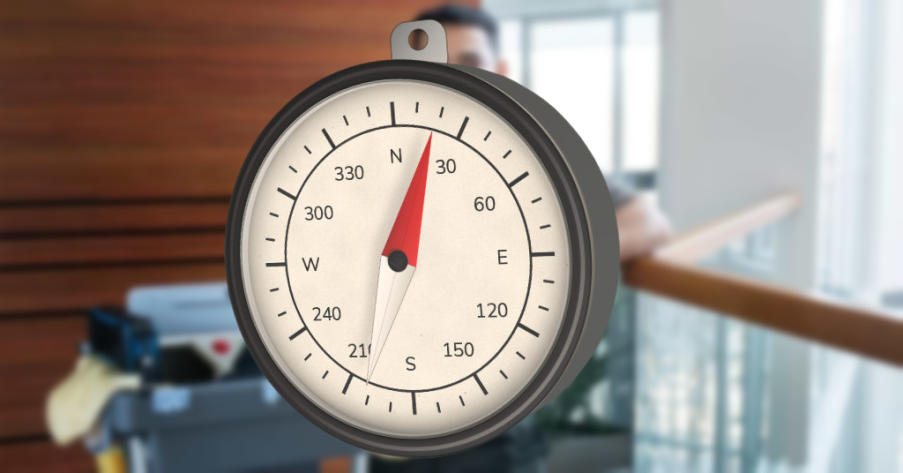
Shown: value=20 unit=°
